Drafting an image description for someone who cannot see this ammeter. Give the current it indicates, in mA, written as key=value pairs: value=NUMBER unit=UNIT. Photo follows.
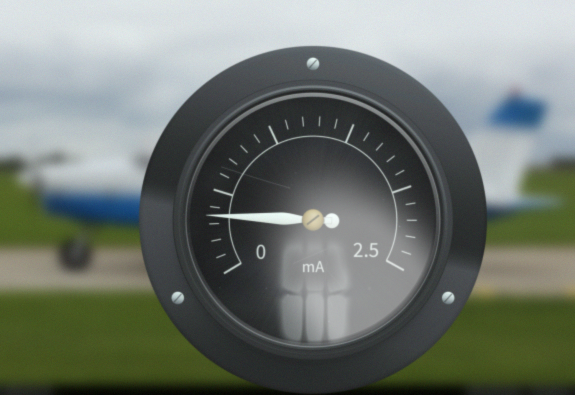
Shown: value=0.35 unit=mA
